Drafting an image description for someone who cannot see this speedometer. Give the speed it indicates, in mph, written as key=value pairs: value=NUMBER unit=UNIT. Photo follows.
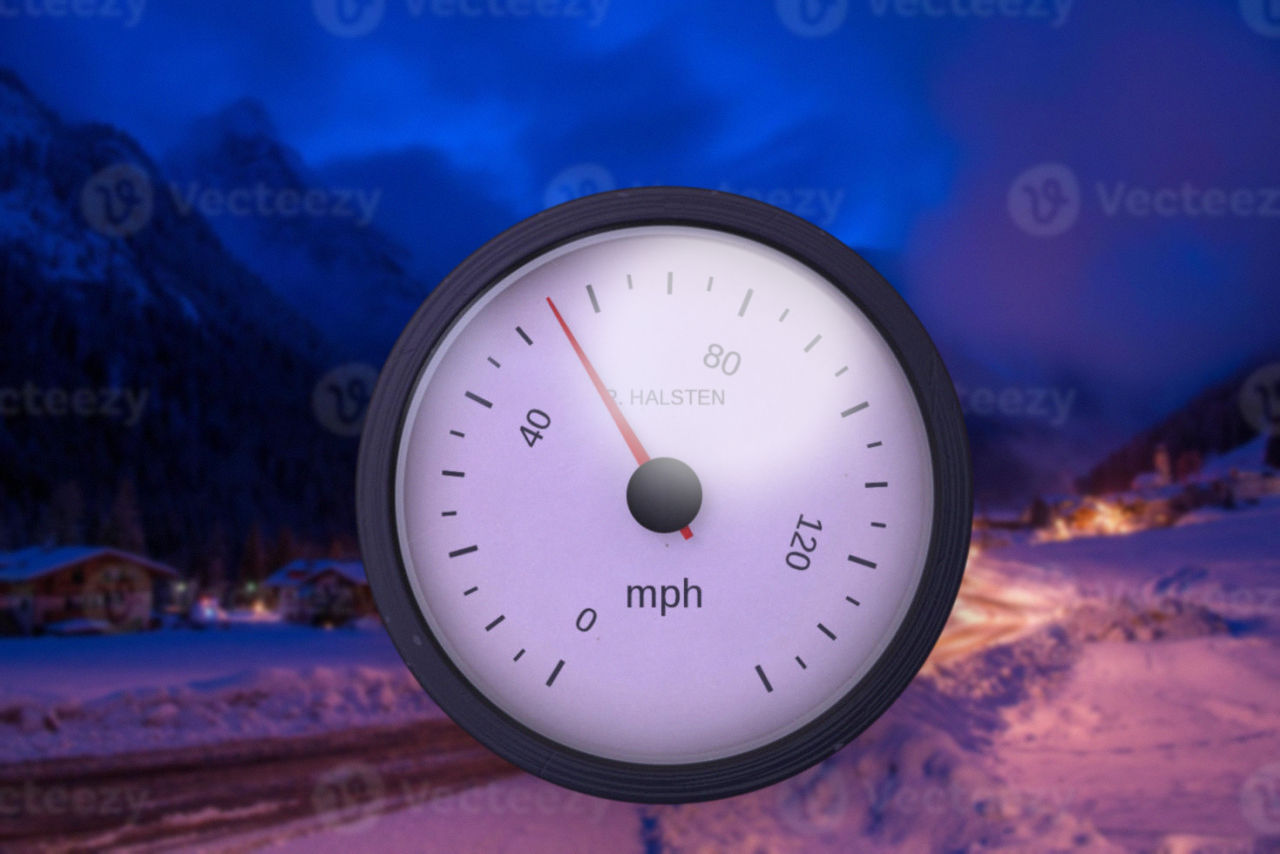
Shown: value=55 unit=mph
